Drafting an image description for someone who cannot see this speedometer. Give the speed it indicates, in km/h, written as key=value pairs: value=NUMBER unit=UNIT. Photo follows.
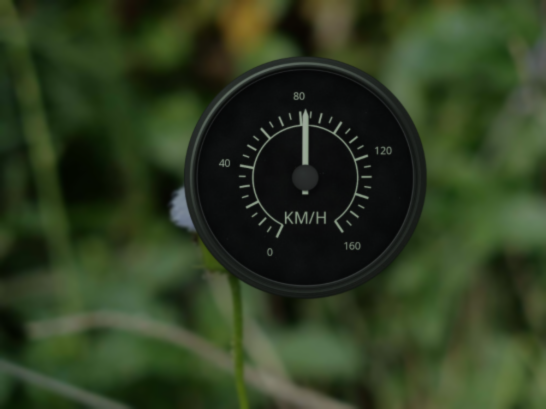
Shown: value=82.5 unit=km/h
